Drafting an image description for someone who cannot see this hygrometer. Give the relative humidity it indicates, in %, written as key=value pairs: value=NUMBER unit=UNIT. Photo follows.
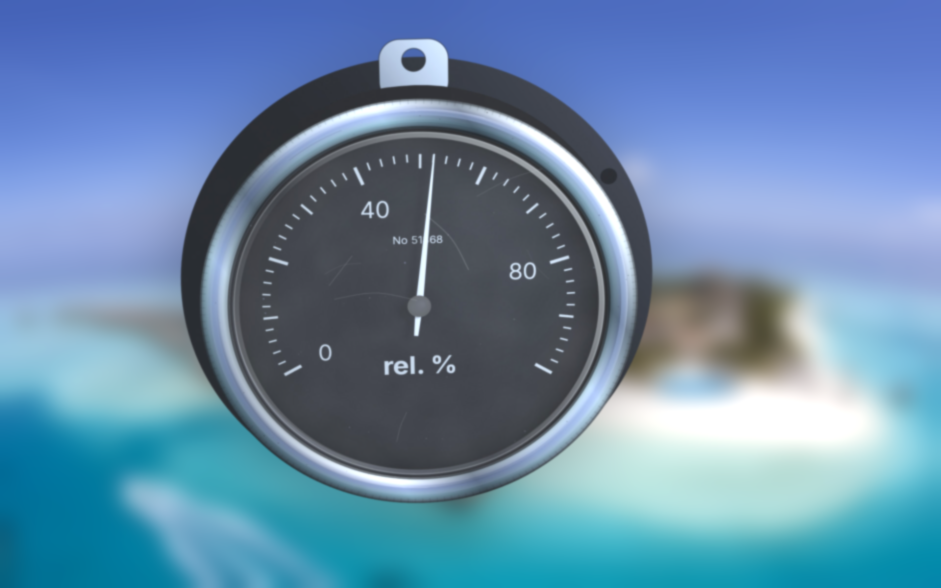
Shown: value=52 unit=%
